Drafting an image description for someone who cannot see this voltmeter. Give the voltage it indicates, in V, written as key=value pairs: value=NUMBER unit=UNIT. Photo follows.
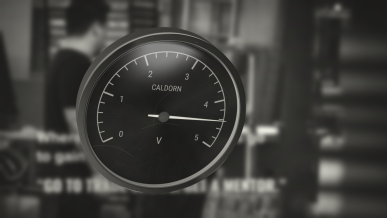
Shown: value=4.4 unit=V
